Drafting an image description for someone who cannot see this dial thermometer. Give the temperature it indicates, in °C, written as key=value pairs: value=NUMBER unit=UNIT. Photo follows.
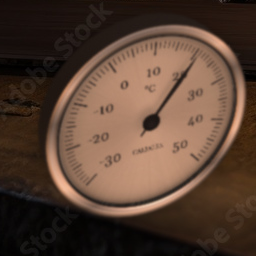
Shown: value=20 unit=°C
